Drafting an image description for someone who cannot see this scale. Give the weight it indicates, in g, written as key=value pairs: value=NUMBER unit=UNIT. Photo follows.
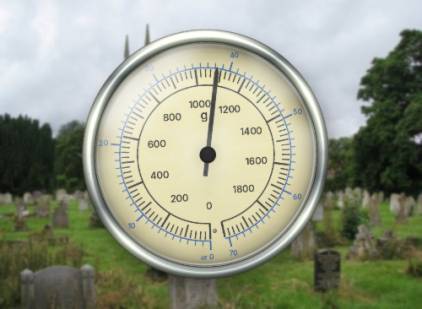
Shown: value=1080 unit=g
